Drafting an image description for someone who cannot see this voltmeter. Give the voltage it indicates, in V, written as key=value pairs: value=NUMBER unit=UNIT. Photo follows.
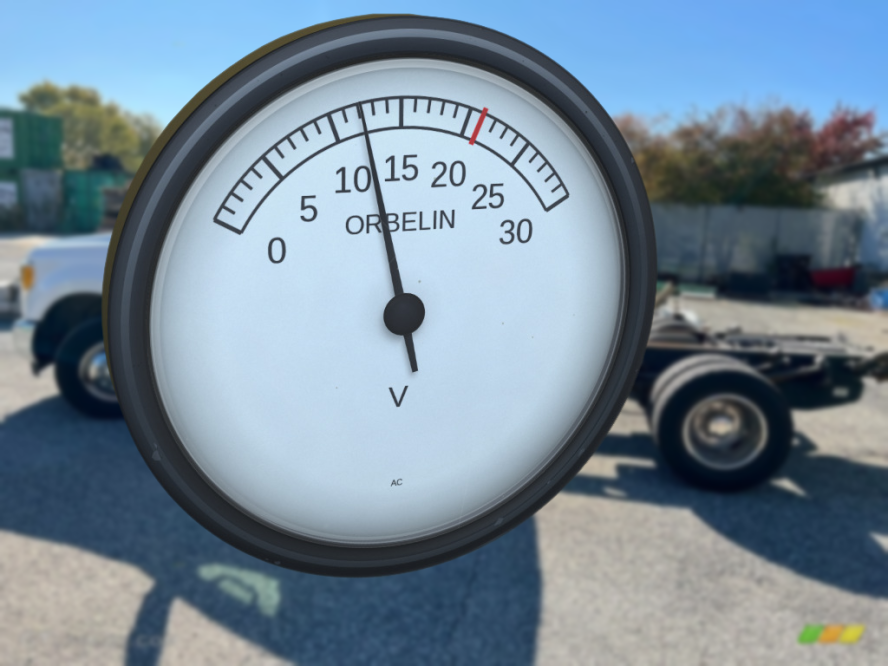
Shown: value=12 unit=V
